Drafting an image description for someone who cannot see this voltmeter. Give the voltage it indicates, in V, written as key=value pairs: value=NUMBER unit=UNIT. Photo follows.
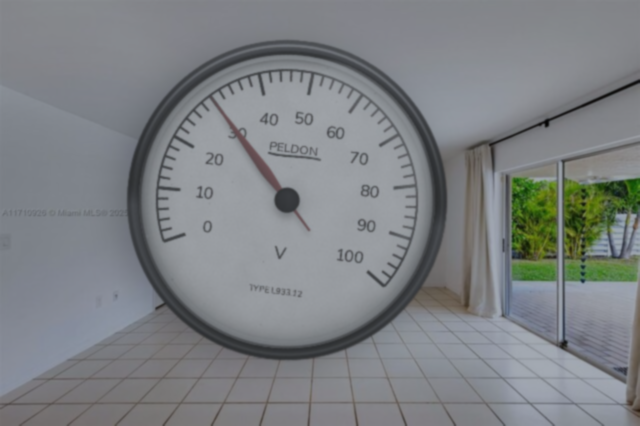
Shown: value=30 unit=V
